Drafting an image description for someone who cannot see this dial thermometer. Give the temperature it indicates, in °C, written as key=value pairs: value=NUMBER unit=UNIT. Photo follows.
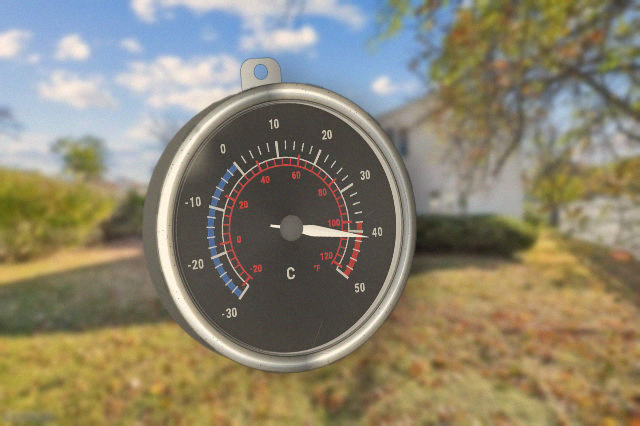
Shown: value=41 unit=°C
